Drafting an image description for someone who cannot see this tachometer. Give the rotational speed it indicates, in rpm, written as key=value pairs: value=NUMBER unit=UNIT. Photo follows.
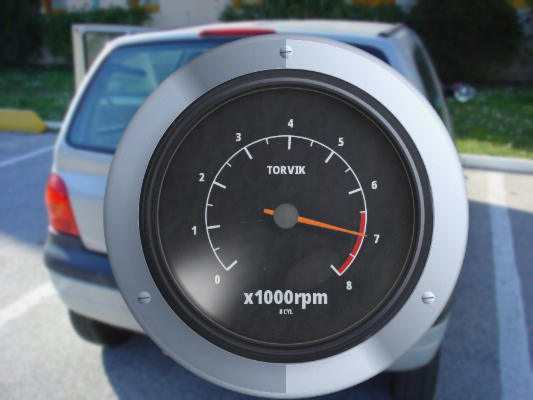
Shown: value=7000 unit=rpm
